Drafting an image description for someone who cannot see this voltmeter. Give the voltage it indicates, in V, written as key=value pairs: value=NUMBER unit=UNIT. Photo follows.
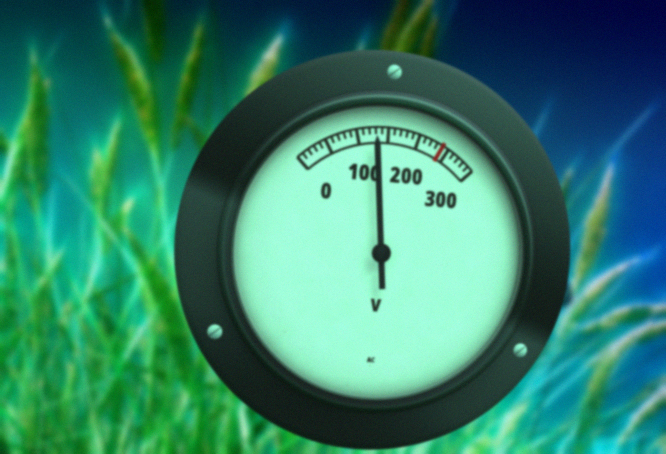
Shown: value=130 unit=V
